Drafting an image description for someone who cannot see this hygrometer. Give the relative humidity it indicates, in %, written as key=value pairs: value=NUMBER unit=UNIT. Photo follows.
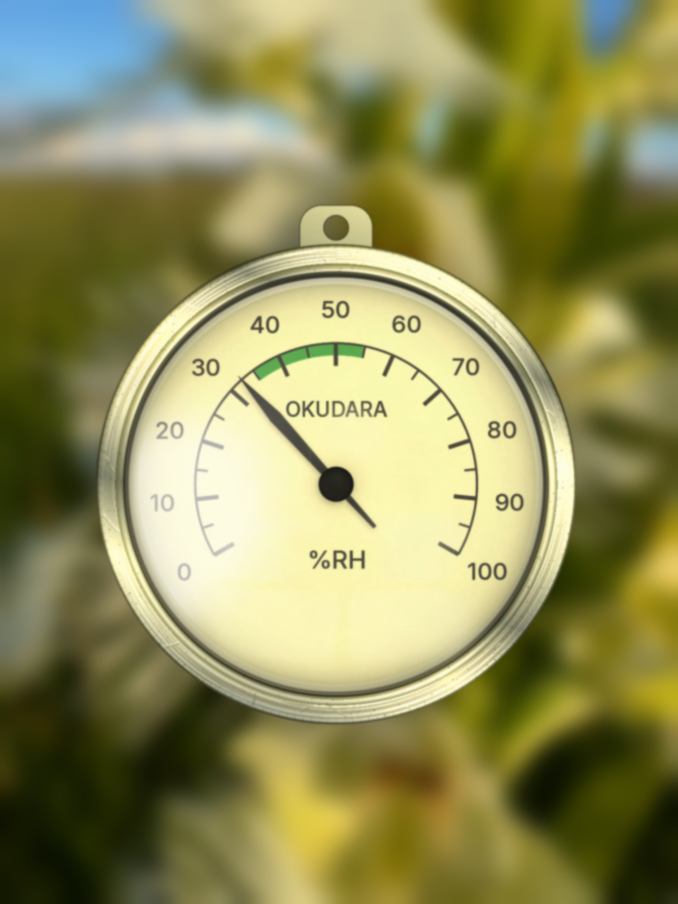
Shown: value=32.5 unit=%
